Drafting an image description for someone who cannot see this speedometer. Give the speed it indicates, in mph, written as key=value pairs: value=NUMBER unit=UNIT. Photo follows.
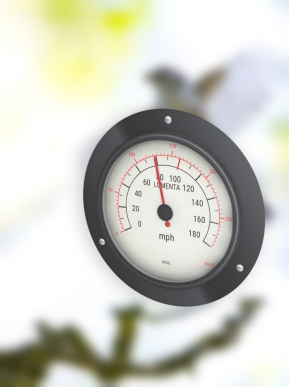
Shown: value=80 unit=mph
